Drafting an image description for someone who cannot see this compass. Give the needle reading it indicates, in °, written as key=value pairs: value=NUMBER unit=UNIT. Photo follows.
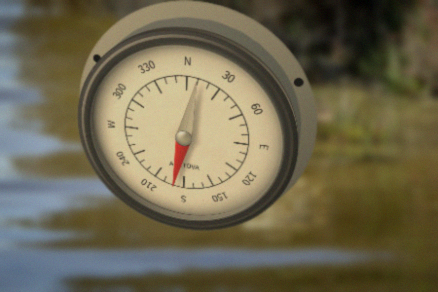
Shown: value=190 unit=°
